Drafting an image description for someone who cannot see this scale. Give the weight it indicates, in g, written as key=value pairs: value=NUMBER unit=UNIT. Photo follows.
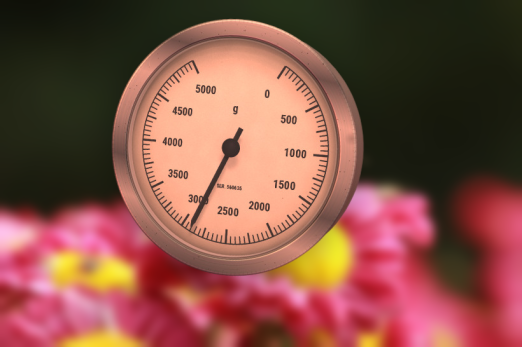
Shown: value=2900 unit=g
